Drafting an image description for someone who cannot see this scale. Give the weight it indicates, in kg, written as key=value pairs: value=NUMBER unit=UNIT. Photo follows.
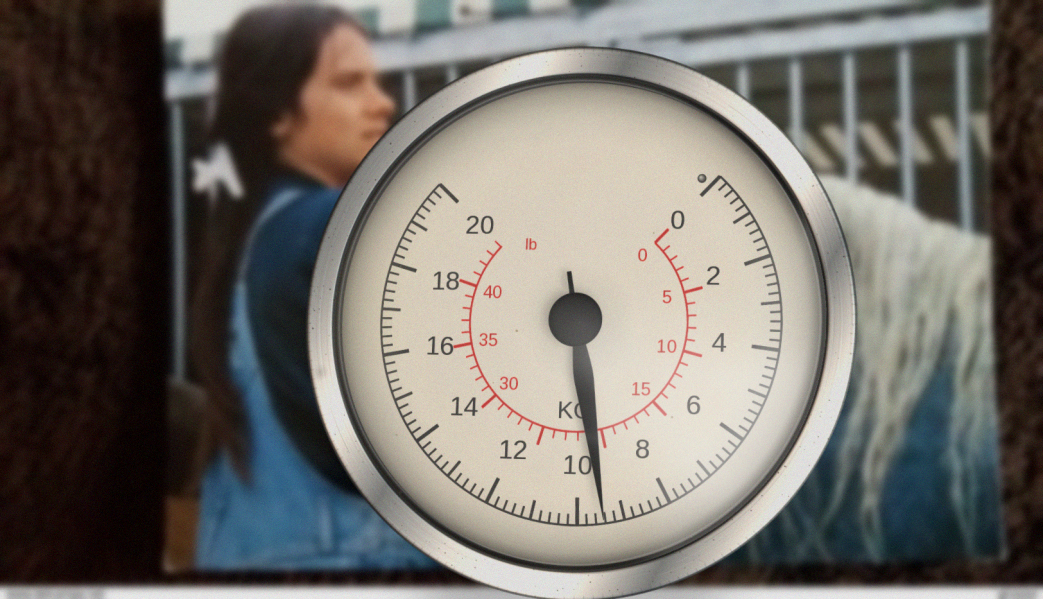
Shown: value=9.4 unit=kg
